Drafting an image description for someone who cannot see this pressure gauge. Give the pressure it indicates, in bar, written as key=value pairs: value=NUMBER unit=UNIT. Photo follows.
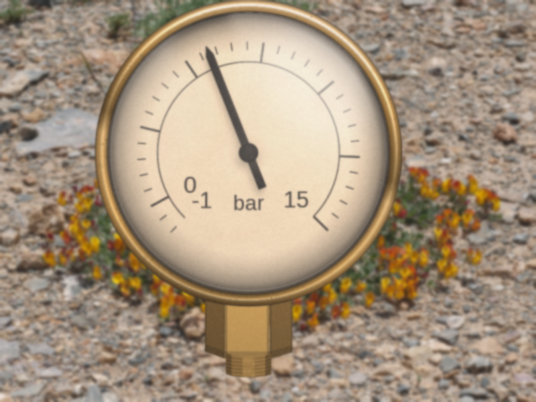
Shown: value=5.75 unit=bar
